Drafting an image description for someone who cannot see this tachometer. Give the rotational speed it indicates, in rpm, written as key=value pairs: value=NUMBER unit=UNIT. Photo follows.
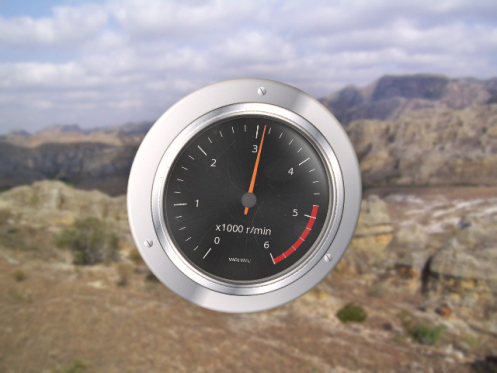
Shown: value=3100 unit=rpm
